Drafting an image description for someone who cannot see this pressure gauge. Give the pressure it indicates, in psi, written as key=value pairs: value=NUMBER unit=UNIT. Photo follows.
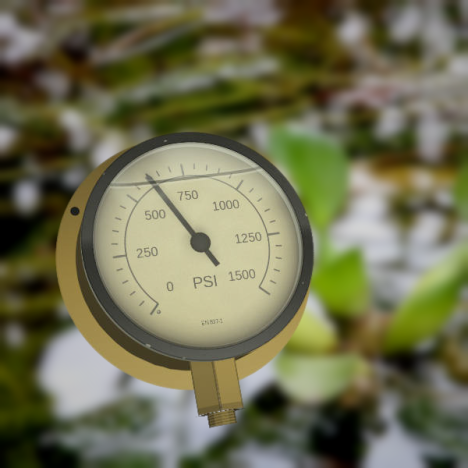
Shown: value=600 unit=psi
